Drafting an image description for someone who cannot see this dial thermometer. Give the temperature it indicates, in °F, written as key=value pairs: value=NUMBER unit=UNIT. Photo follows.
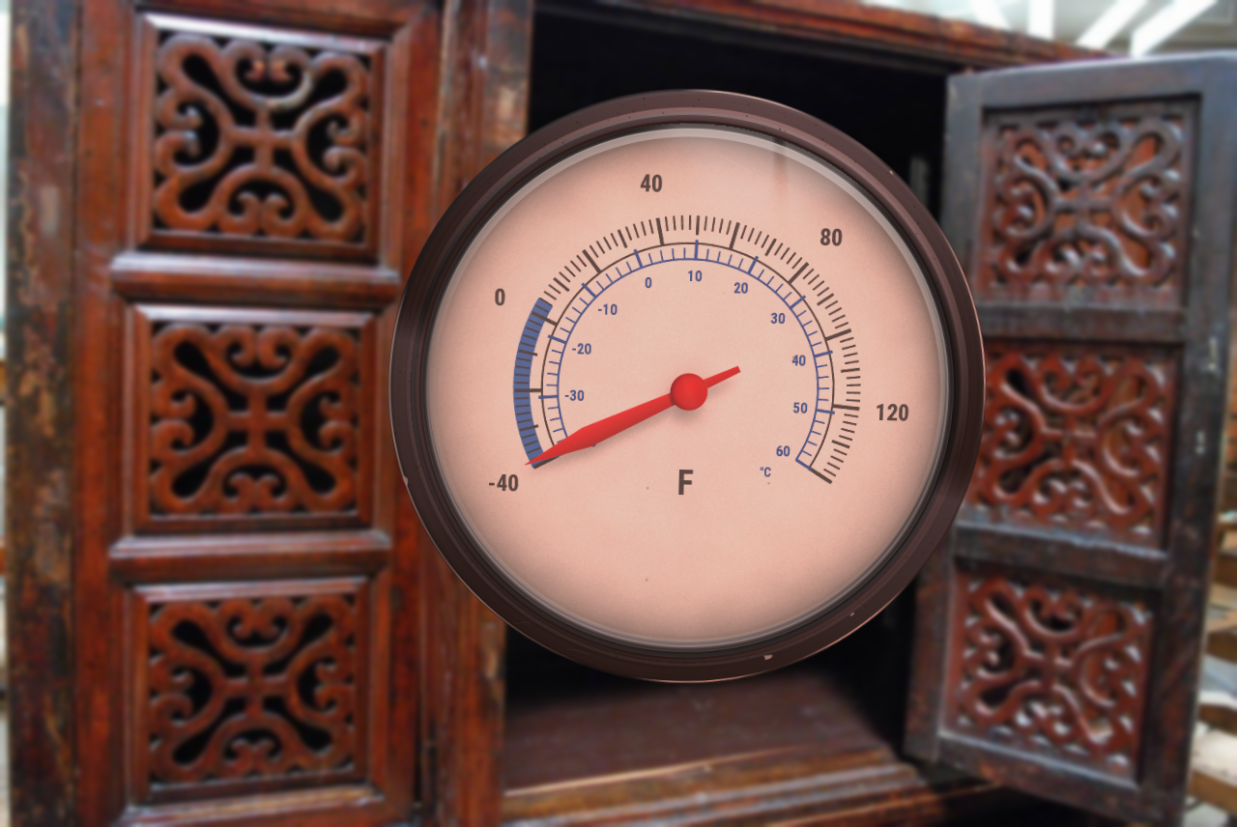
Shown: value=-38 unit=°F
